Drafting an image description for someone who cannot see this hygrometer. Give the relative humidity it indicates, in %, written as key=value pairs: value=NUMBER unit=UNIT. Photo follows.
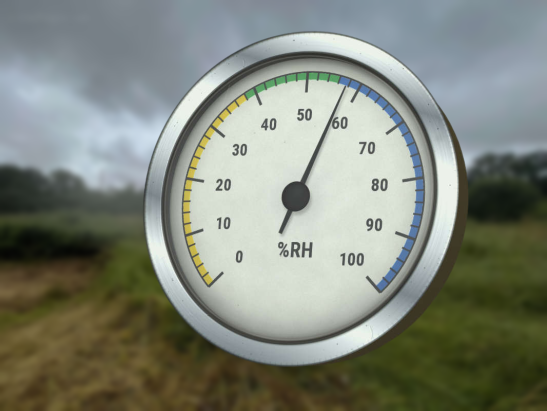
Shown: value=58 unit=%
